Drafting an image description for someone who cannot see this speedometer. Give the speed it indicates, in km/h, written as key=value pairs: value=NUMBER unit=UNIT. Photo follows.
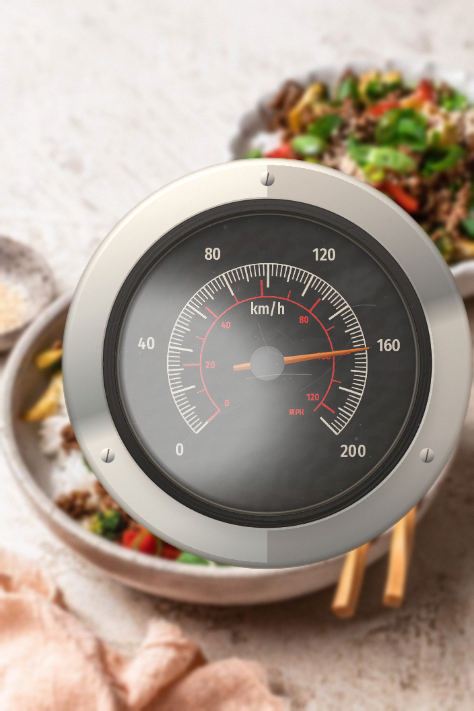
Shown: value=160 unit=km/h
